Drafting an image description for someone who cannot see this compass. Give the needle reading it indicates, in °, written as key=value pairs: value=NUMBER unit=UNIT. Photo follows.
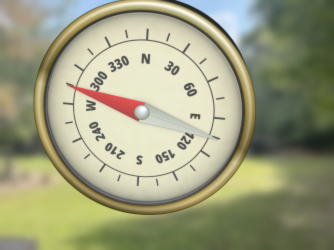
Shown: value=285 unit=°
